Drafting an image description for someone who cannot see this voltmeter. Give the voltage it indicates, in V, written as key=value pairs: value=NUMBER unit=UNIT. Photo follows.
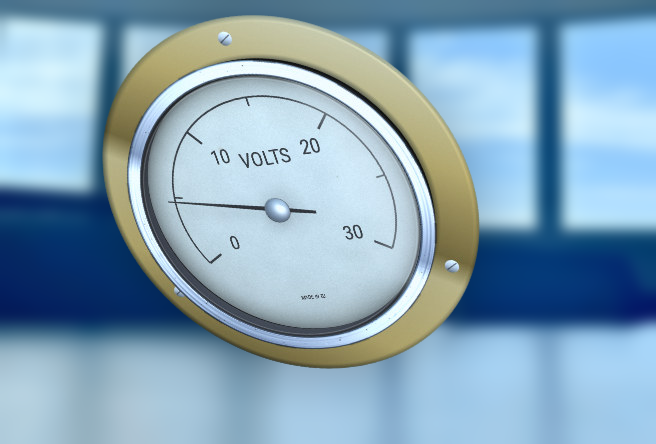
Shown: value=5 unit=V
